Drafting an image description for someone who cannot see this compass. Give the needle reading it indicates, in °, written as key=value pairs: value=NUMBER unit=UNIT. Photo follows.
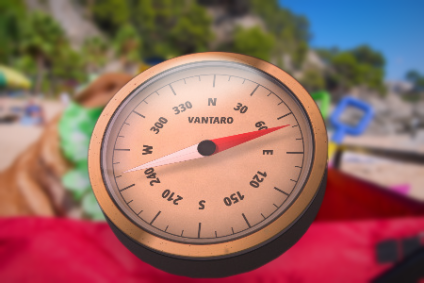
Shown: value=70 unit=°
